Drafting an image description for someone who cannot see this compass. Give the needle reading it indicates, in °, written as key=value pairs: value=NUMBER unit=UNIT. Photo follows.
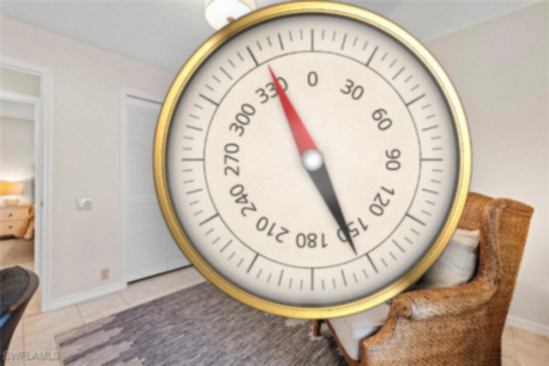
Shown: value=335 unit=°
